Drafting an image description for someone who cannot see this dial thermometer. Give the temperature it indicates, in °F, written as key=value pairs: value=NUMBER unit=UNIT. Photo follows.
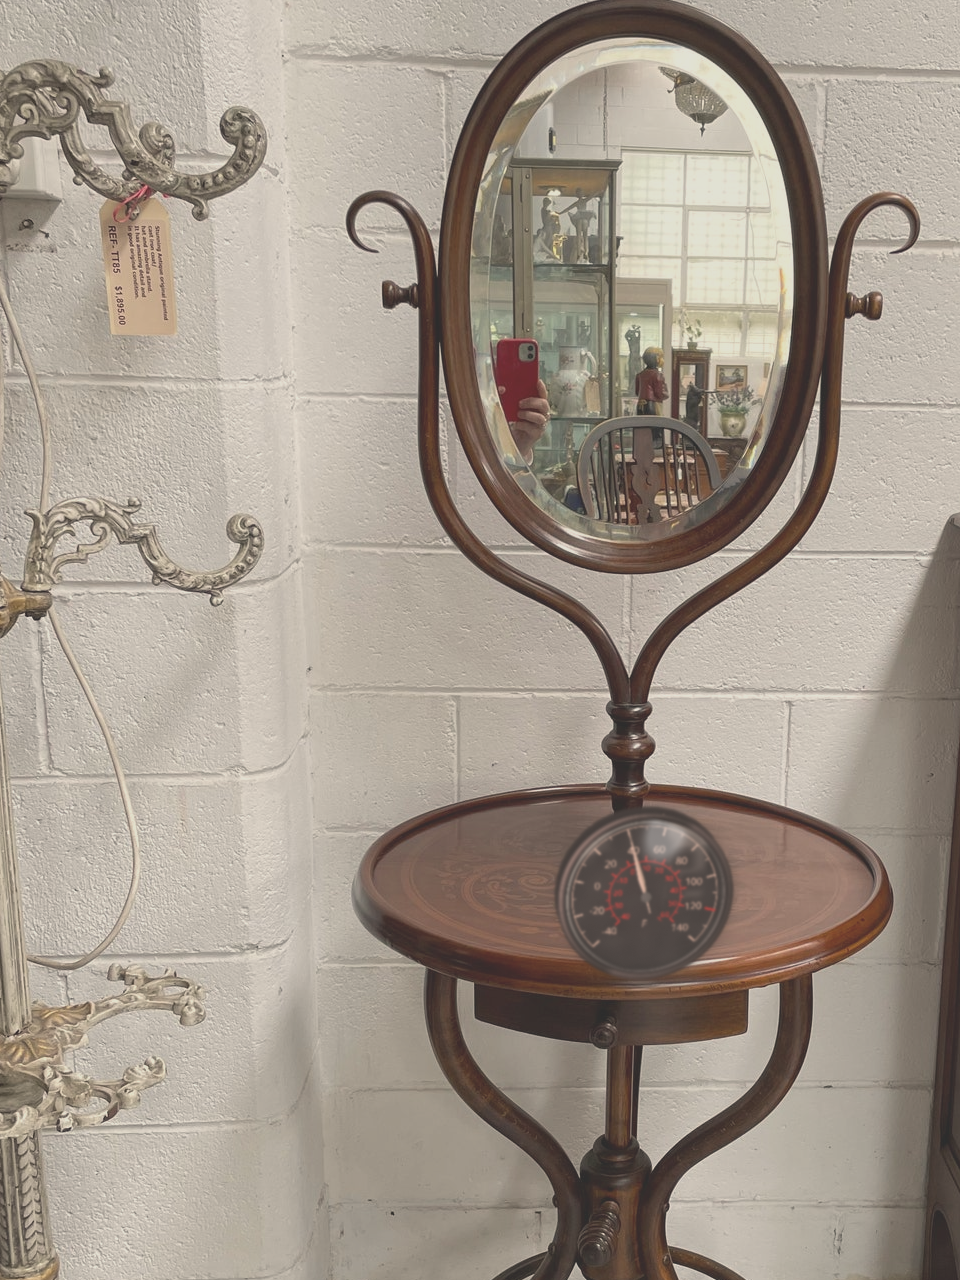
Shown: value=40 unit=°F
